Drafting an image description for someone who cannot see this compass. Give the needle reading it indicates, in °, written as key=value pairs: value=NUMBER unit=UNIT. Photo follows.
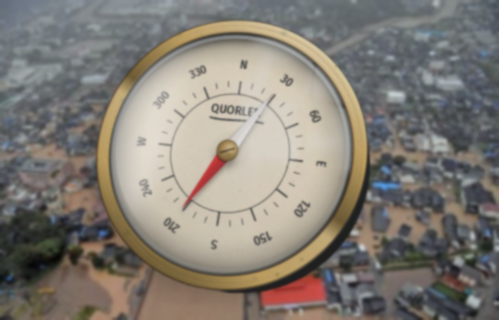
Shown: value=210 unit=°
